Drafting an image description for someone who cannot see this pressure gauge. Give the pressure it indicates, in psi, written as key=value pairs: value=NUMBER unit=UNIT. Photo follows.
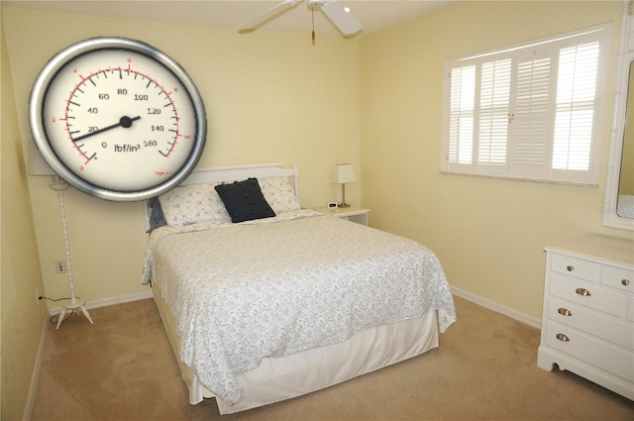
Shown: value=15 unit=psi
